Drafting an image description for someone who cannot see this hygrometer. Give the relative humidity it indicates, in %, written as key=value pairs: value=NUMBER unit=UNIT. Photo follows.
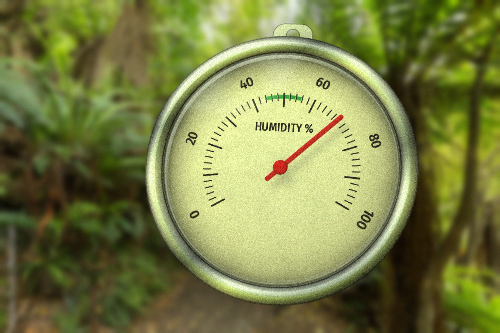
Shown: value=70 unit=%
